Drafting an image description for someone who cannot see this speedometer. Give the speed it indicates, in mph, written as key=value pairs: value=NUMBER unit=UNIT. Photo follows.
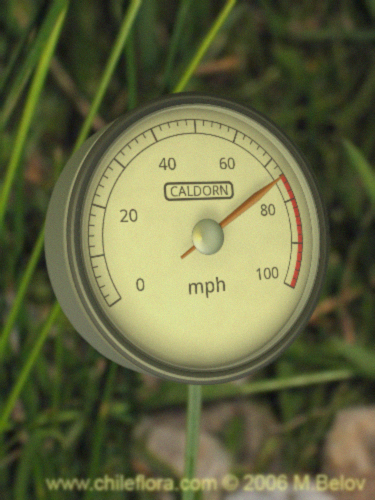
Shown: value=74 unit=mph
